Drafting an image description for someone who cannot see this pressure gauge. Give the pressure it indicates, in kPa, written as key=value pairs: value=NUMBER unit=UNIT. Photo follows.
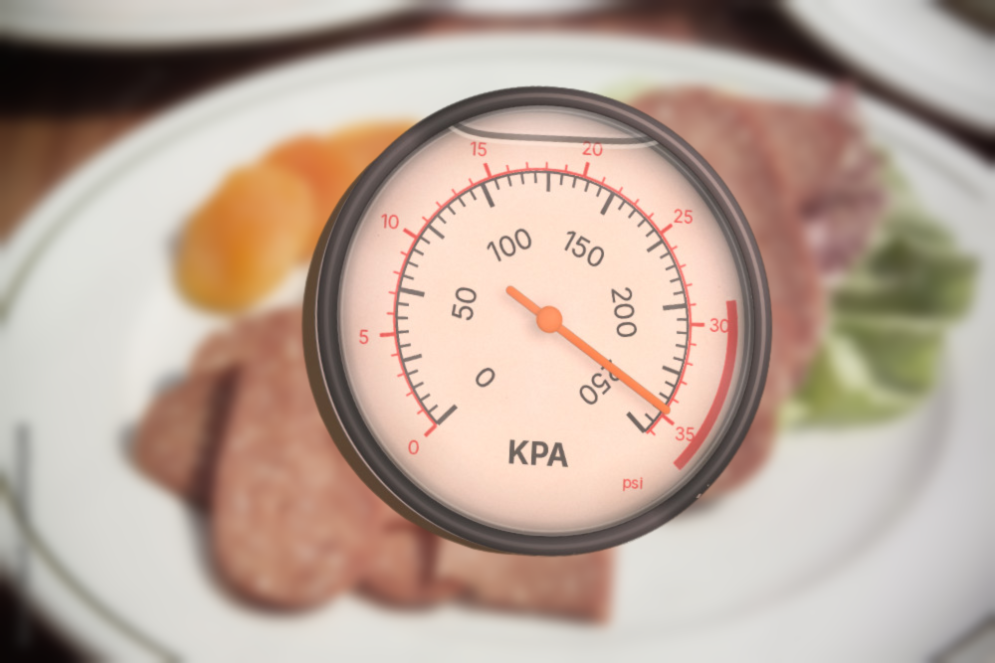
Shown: value=240 unit=kPa
